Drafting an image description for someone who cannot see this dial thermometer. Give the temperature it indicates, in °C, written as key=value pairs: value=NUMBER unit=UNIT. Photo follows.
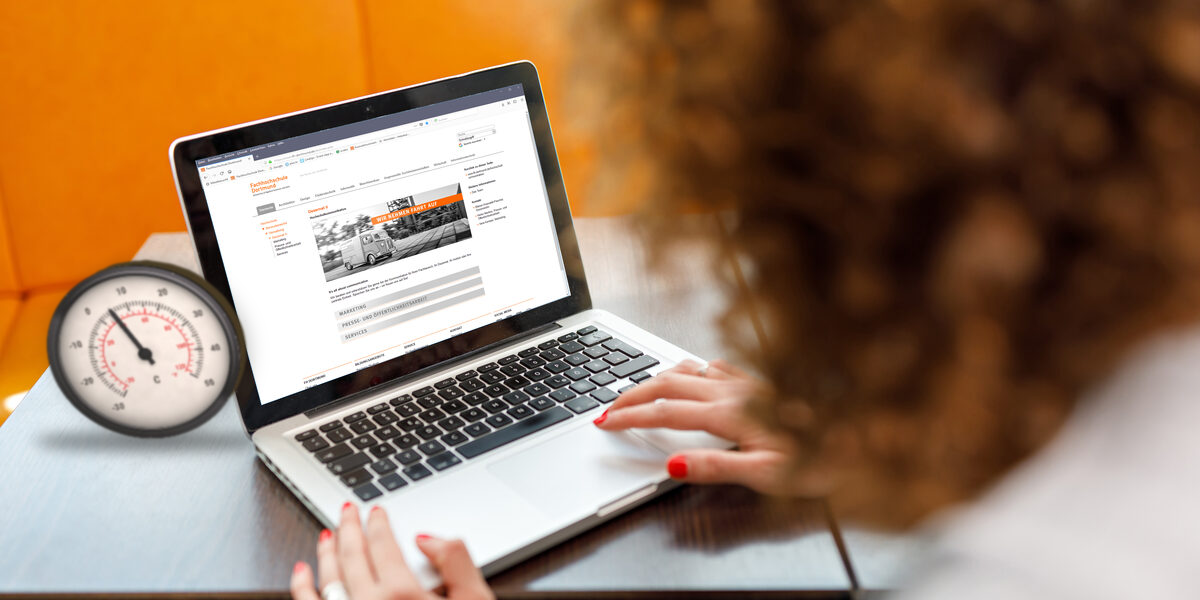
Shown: value=5 unit=°C
